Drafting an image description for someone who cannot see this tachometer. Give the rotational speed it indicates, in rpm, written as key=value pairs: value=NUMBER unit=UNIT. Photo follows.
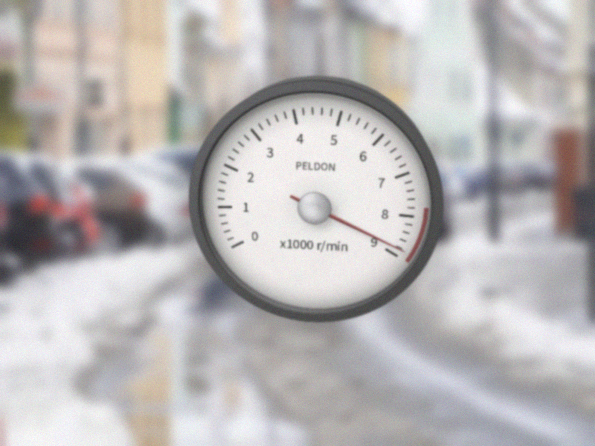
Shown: value=8800 unit=rpm
